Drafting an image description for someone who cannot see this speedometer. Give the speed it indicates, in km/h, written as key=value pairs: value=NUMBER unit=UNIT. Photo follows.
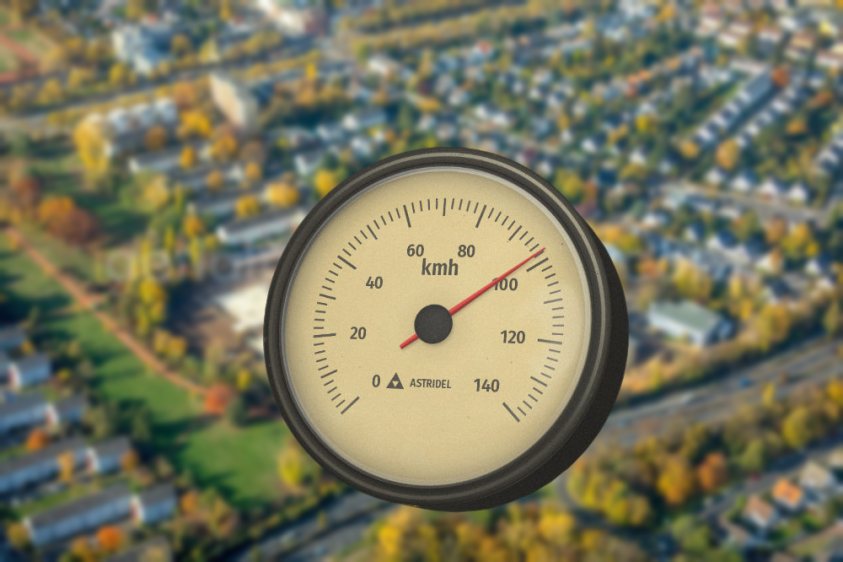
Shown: value=98 unit=km/h
